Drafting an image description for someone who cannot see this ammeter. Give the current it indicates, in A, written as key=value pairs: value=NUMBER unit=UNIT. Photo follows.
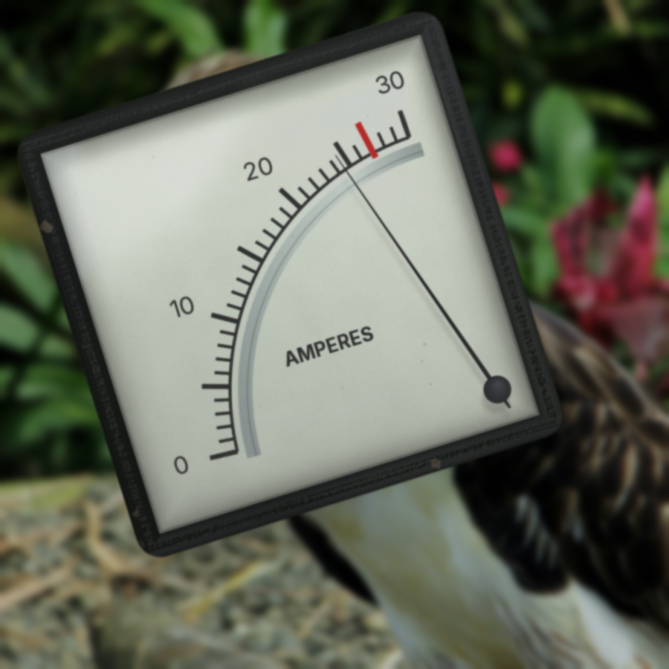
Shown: value=24.5 unit=A
